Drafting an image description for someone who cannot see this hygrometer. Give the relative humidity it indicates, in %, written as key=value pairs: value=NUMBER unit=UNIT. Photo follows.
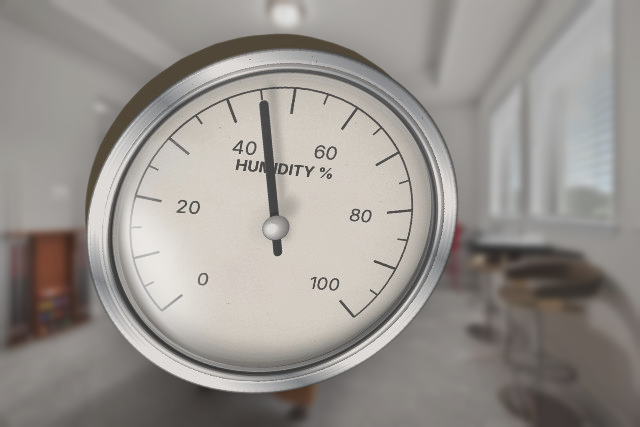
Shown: value=45 unit=%
